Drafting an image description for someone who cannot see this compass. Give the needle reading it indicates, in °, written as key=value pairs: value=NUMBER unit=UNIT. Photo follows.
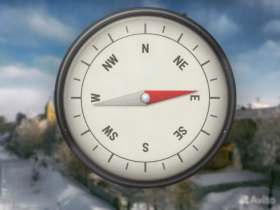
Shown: value=82.5 unit=°
